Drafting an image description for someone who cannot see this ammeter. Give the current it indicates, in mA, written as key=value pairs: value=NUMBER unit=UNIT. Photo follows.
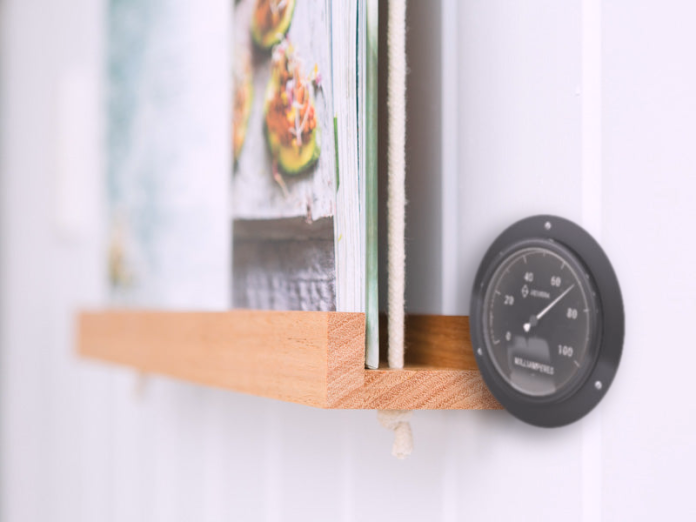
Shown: value=70 unit=mA
